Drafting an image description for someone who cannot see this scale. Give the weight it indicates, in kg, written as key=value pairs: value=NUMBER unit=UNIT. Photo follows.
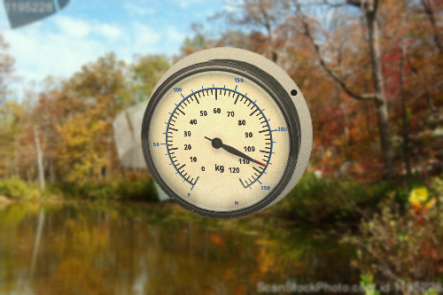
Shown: value=106 unit=kg
